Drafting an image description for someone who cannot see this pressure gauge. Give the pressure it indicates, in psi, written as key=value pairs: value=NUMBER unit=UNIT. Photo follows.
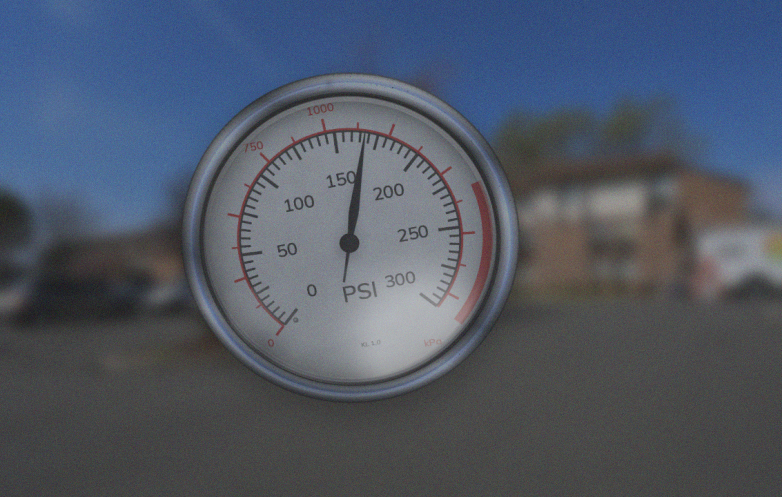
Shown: value=167.5 unit=psi
